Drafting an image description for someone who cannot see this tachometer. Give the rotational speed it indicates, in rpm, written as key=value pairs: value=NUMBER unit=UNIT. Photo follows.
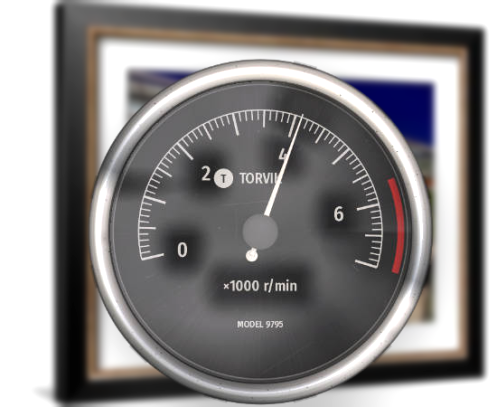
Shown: value=4100 unit=rpm
